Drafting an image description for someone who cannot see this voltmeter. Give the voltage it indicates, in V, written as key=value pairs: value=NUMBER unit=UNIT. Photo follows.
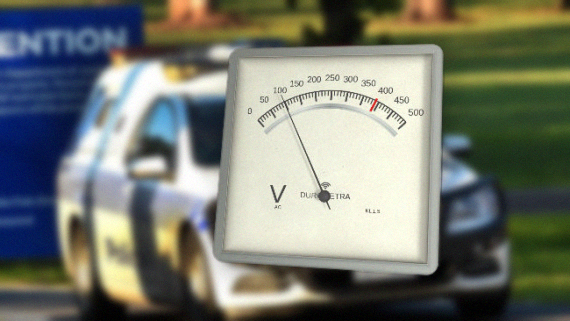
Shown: value=100 unit=V
